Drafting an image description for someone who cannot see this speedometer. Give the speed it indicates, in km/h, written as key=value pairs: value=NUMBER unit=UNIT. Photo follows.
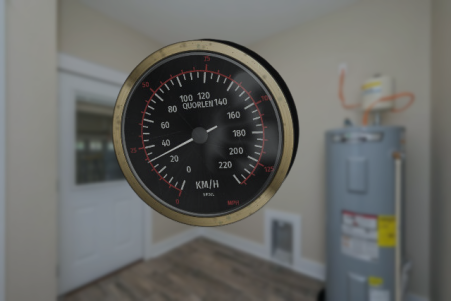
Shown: value=30 unit=km/h
